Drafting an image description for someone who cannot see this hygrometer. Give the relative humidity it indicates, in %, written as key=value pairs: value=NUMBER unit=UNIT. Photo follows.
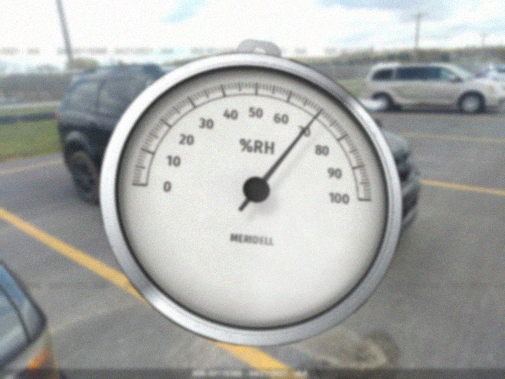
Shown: value=70 unit=%
